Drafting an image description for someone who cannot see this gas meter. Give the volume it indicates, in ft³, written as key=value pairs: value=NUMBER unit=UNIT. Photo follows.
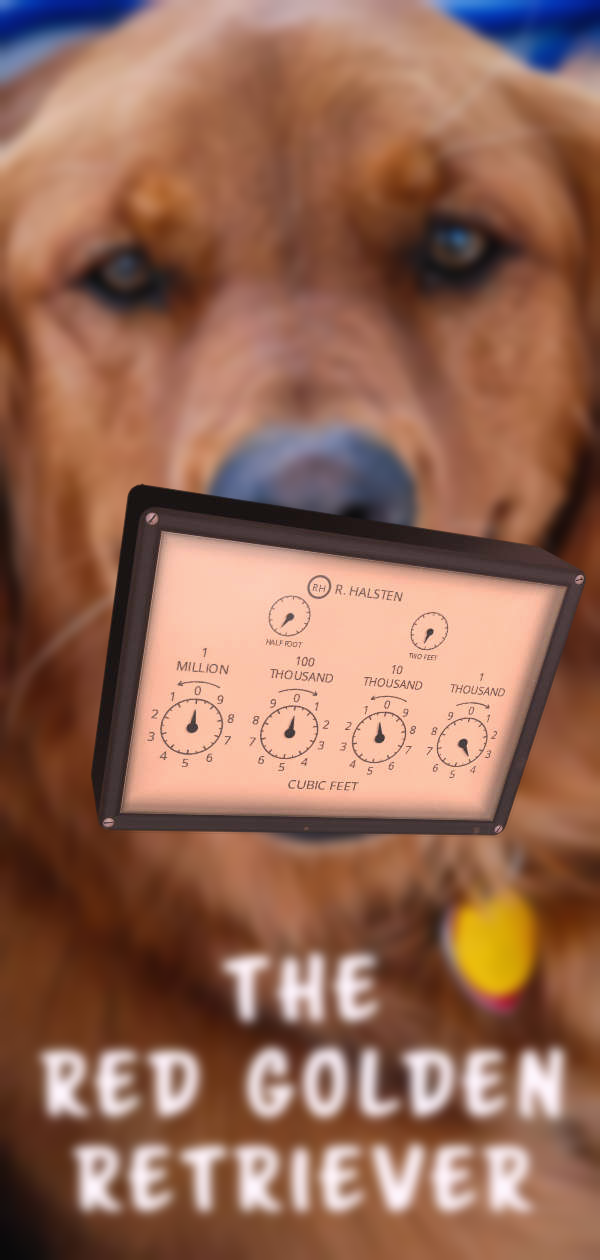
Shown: value=400 unit=ft³
